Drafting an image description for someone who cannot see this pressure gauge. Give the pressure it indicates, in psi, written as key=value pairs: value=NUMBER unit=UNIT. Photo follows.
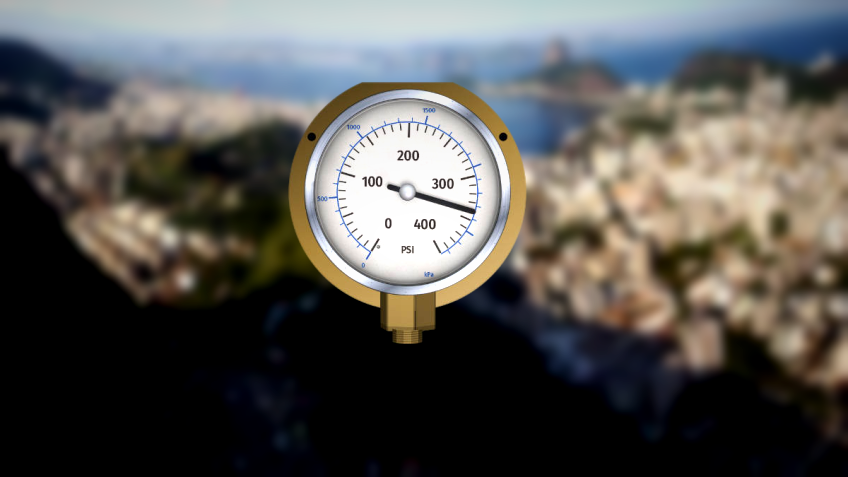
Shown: value=340 unit=psi
